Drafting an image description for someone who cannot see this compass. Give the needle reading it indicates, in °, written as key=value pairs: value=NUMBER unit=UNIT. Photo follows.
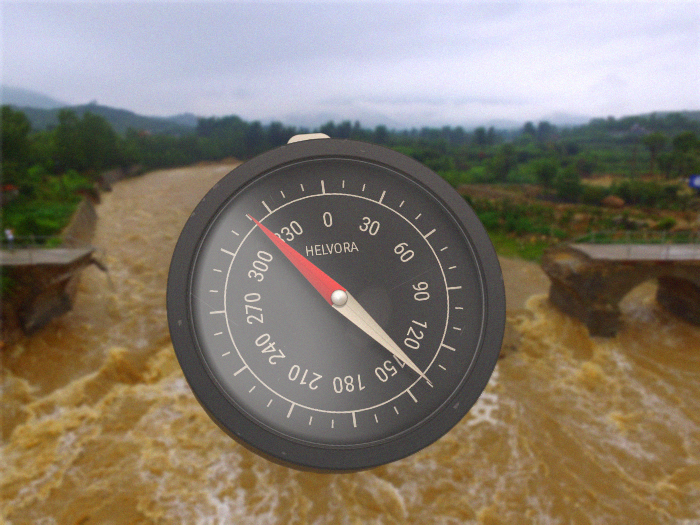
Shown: value=320 unit=°
